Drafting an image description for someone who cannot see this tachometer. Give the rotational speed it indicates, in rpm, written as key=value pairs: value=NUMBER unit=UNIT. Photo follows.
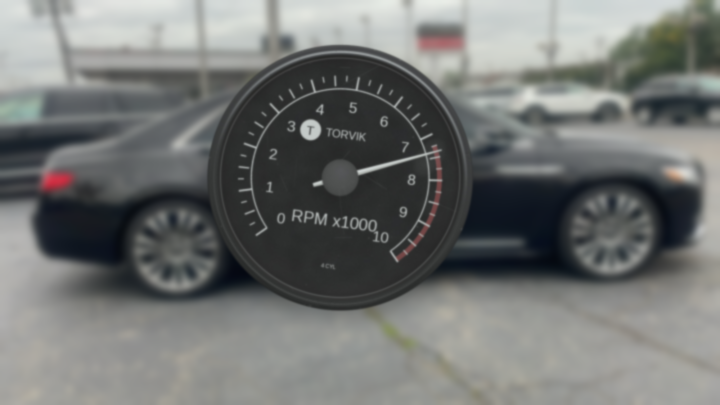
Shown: value=7375 unit=rpm
